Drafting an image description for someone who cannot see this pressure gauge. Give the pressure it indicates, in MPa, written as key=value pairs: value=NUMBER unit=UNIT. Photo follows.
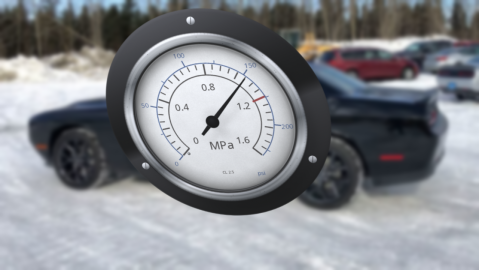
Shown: value=1.05 unit=MPa
